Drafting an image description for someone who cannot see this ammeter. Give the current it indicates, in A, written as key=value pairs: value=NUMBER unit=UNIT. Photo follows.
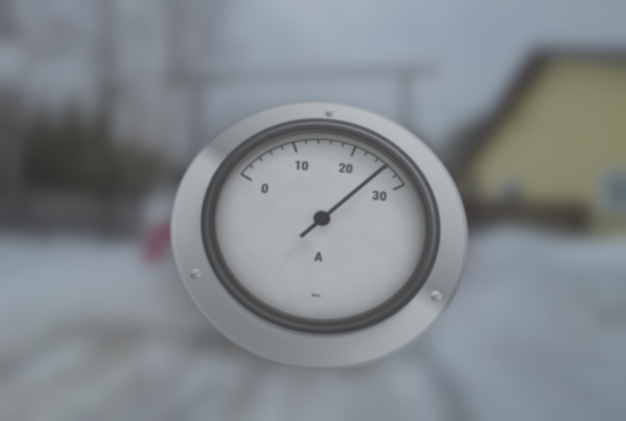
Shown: value=26 unit=A
